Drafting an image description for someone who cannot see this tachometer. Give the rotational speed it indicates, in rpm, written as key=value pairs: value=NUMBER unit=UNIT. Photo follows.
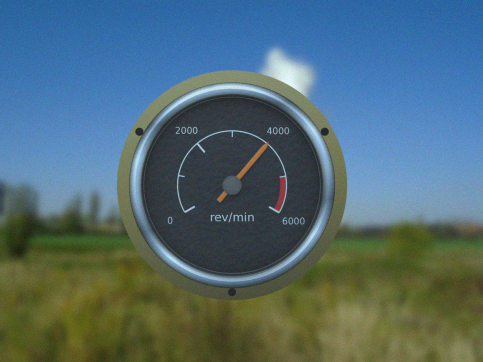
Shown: value=4000 unit=rpm
